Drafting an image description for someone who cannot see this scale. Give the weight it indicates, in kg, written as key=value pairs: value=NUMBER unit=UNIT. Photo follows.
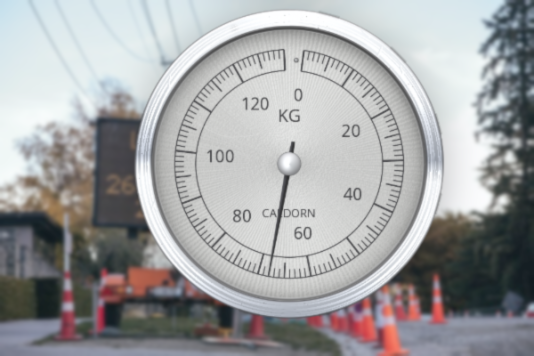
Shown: value=68 unit=kg
